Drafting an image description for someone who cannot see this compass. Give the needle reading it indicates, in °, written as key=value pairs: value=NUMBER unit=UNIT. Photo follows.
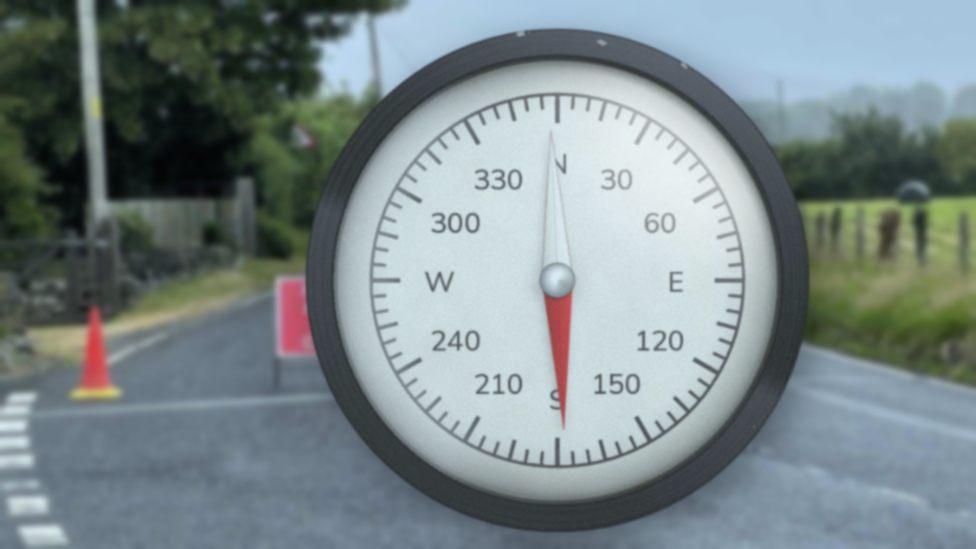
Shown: value=177.5 unit=°
